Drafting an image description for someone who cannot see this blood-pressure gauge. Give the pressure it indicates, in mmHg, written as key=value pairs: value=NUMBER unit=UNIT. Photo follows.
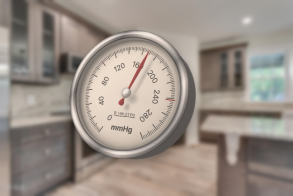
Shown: value=170 unit=mmHg
